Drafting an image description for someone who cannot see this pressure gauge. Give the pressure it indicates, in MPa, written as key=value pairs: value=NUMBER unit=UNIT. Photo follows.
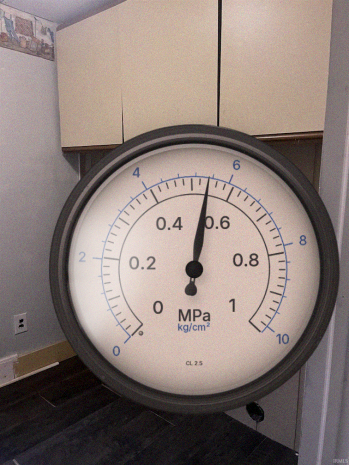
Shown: value=0.54 unit=MPa
